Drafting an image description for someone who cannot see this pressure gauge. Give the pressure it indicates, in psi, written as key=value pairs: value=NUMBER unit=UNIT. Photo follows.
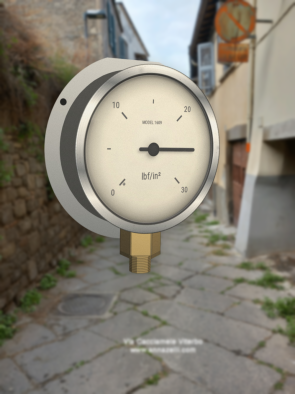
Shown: value=25 unit=psi
